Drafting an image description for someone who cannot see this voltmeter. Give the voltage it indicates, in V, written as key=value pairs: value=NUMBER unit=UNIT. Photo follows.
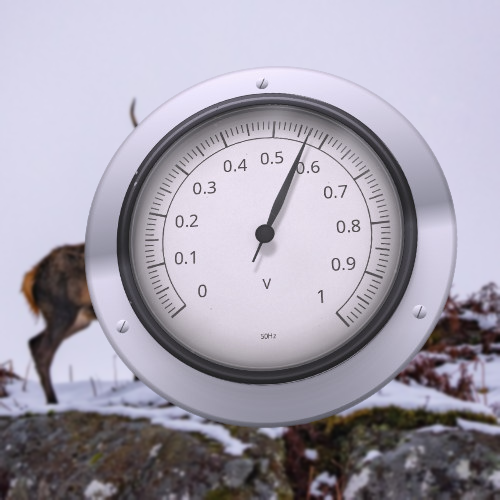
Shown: value=0.57 unit=V
